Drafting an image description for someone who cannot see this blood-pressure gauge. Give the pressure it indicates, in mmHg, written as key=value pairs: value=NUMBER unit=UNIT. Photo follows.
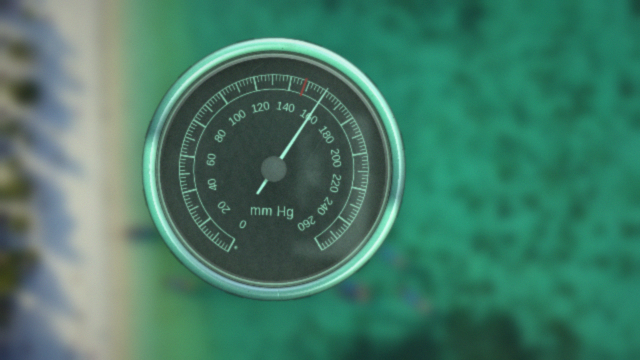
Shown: value=160 unit=mmHg
